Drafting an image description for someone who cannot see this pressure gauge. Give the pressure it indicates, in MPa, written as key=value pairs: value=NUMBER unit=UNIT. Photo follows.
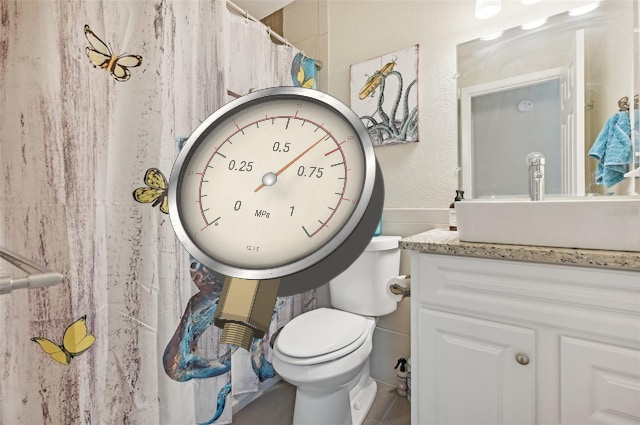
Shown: value=0.65 unit=MPa
